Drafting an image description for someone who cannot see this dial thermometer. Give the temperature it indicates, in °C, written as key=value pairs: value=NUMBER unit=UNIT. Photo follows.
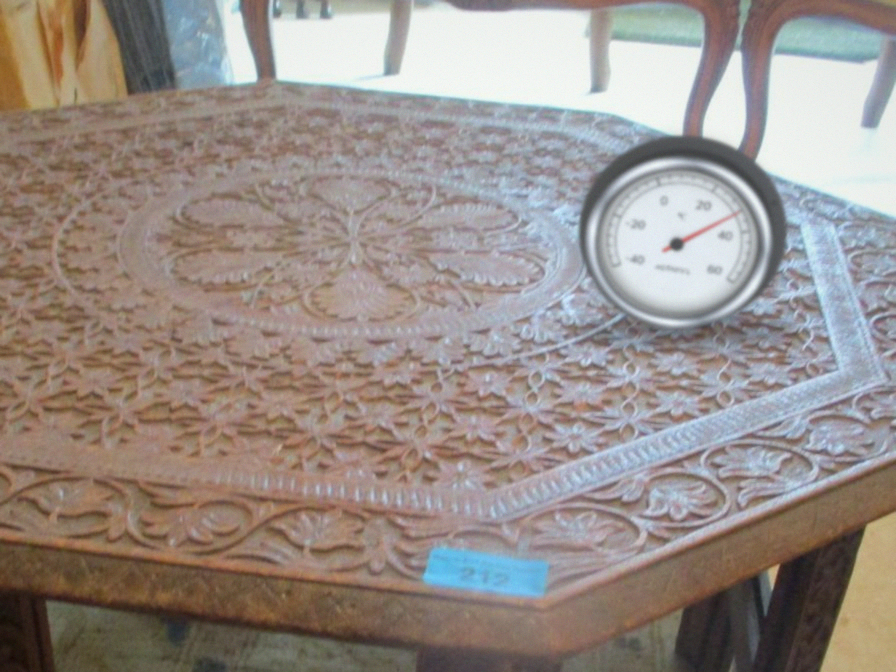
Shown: value=32 unit=°C
